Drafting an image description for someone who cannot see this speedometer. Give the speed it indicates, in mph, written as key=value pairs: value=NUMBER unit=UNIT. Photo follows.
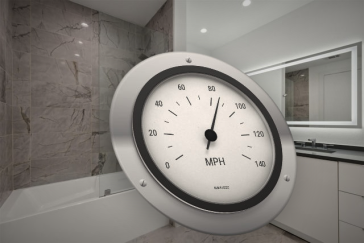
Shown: value=85 unit=mph
